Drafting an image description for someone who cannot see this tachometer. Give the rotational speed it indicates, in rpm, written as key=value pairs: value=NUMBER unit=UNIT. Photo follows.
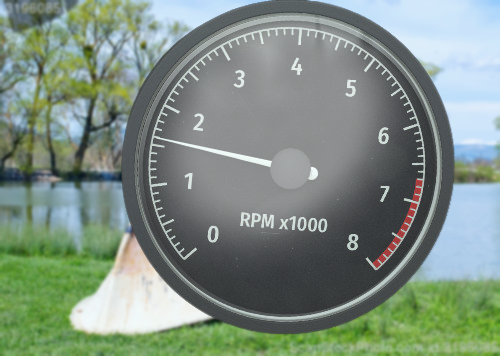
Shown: value=1600 unit=rpm
